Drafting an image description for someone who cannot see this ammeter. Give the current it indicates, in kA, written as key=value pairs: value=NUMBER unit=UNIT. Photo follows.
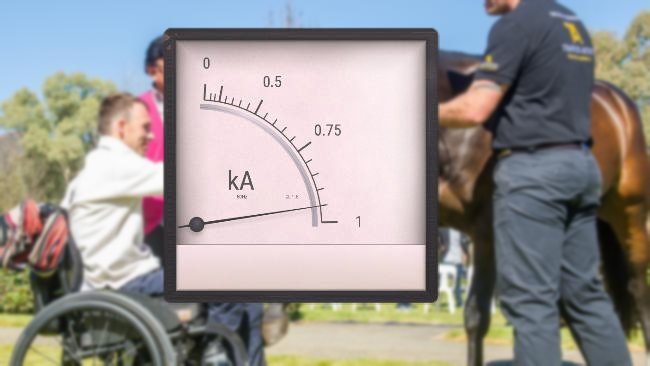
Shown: value=0.95 unit=kA
